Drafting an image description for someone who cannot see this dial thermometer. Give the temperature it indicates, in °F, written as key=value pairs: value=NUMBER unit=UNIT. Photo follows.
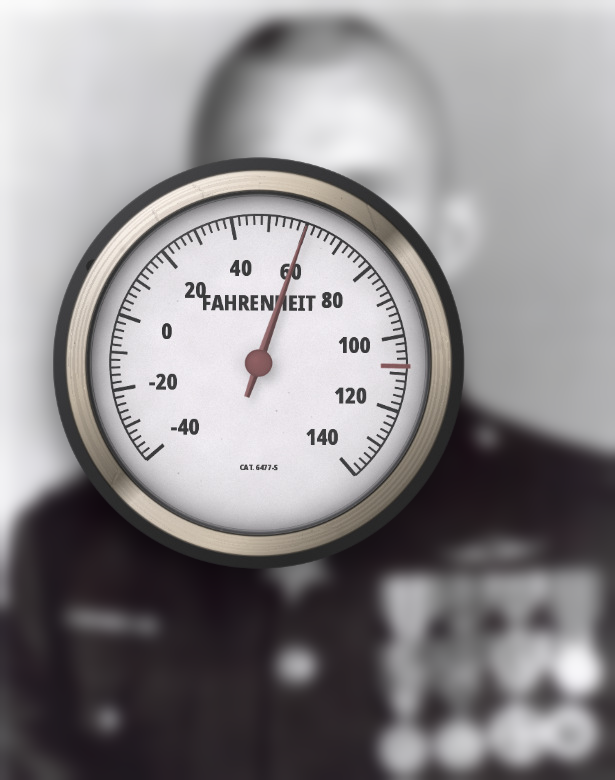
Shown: value=60 unit=°F
